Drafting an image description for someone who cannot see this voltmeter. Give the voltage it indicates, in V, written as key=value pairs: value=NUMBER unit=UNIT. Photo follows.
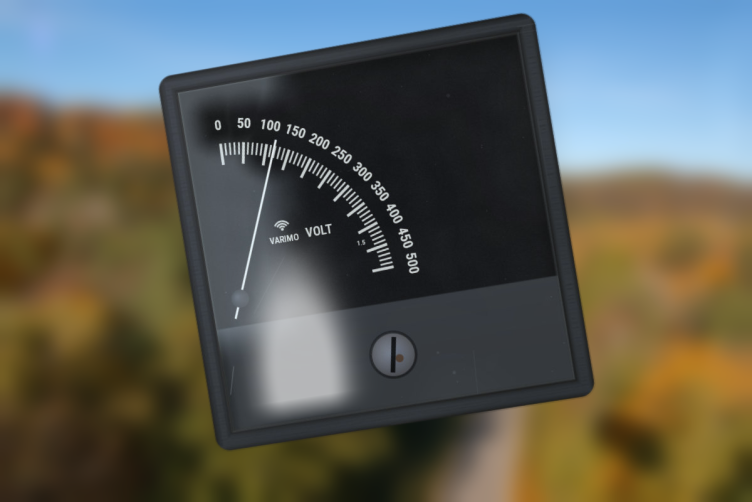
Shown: value=120 unit=V
